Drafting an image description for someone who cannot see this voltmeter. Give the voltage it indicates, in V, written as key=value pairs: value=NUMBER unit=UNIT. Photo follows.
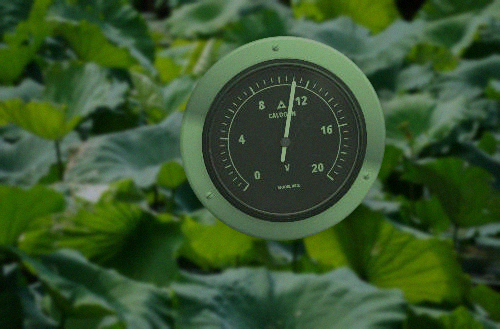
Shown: value=11 unit=V
